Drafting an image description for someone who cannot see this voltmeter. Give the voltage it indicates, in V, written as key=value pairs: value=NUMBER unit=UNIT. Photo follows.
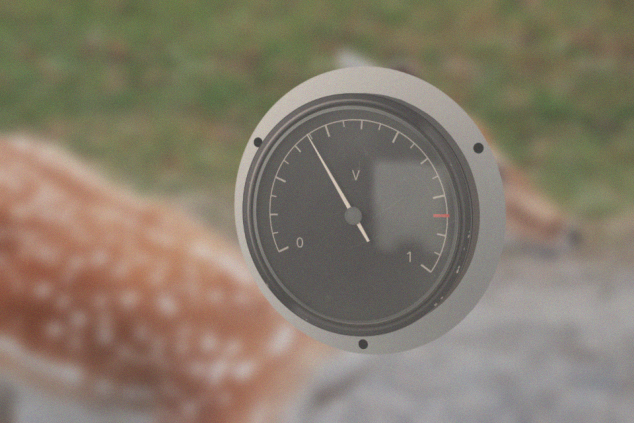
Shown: value=0.35 unit=V
